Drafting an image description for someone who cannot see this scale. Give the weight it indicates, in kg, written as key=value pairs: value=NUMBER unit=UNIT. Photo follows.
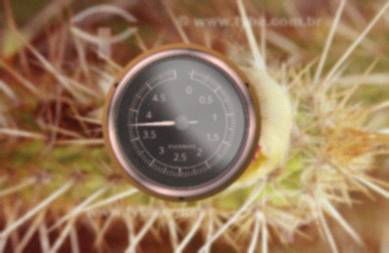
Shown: value=3.75 unit=kg
